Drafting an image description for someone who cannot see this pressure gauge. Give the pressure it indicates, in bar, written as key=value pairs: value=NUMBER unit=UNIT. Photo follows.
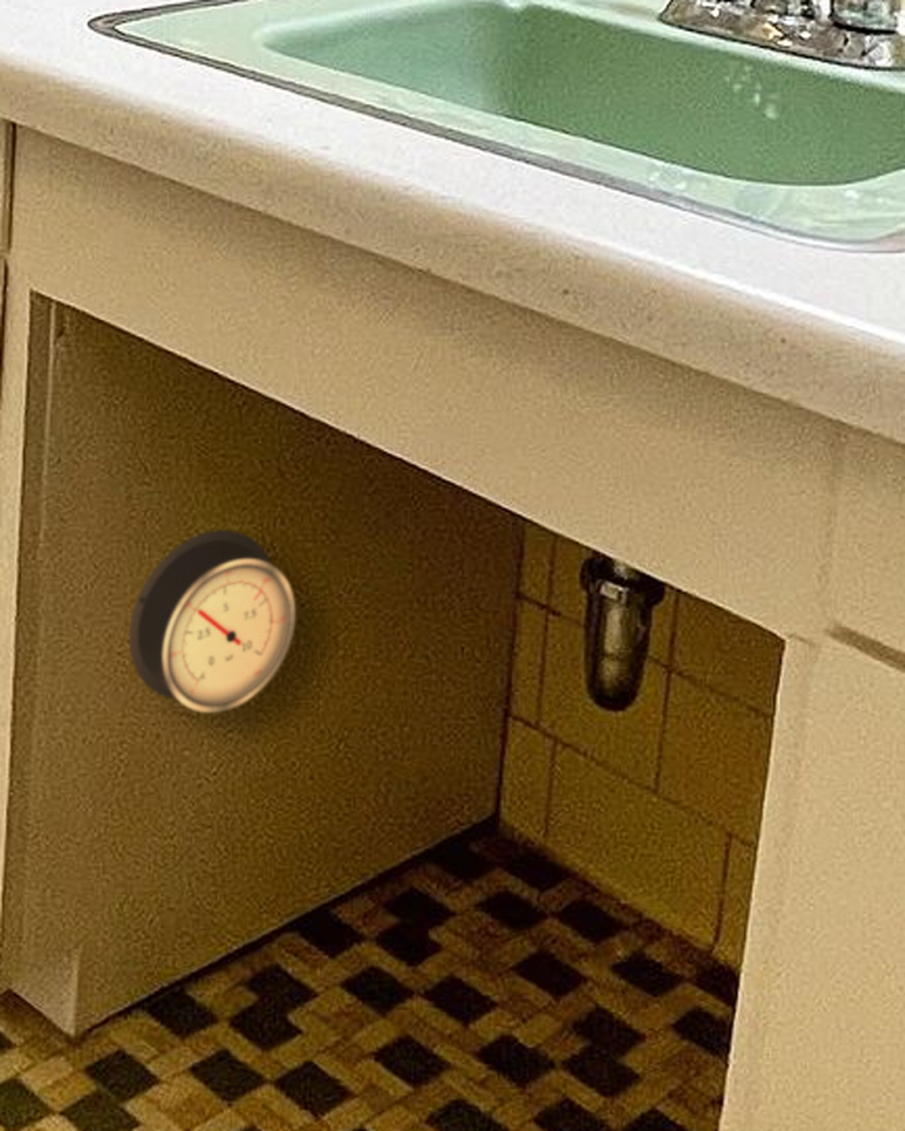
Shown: value=3.5 unit=bar
